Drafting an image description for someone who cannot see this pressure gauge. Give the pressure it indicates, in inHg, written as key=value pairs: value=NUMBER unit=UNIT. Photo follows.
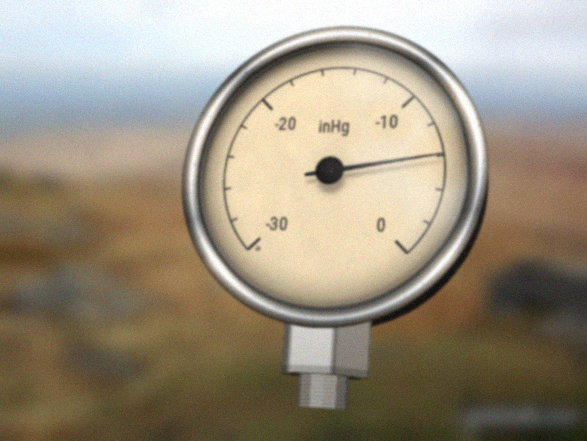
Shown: value=-6 unit=inHg
